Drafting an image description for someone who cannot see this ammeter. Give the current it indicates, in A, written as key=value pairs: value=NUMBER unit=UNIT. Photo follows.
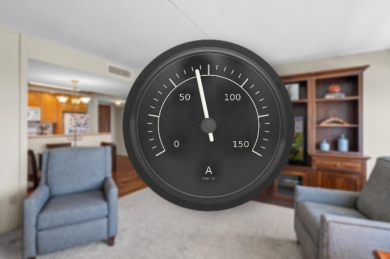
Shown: value=67.5 unit=A
